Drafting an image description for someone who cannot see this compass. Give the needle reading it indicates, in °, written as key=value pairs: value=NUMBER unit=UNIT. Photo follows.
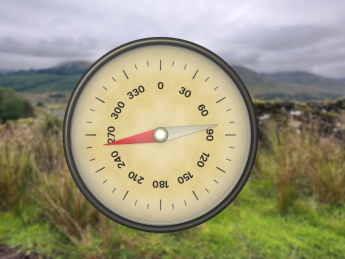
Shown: value=260 unit=°
